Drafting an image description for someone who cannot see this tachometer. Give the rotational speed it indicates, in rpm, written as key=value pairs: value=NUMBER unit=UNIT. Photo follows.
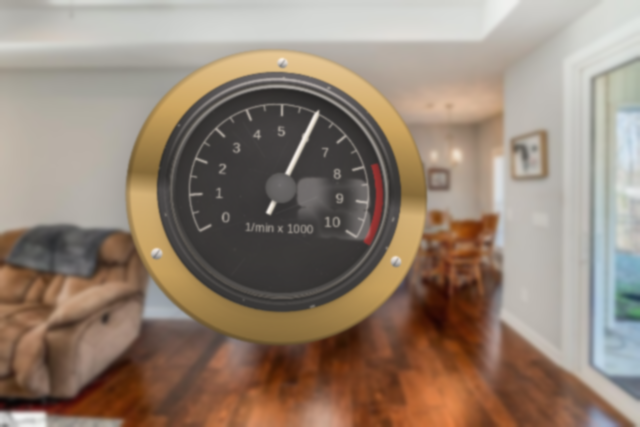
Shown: value=6000 unit=rpm
